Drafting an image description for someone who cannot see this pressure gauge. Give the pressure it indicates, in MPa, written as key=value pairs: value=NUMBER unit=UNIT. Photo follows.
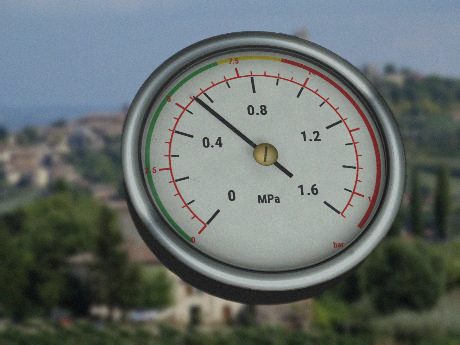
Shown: value=0.55 unit=MPa
